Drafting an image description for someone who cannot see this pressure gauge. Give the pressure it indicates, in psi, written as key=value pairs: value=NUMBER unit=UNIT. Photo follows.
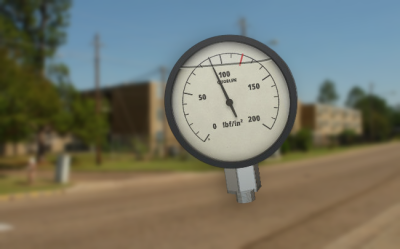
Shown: value=90 unit=psi
